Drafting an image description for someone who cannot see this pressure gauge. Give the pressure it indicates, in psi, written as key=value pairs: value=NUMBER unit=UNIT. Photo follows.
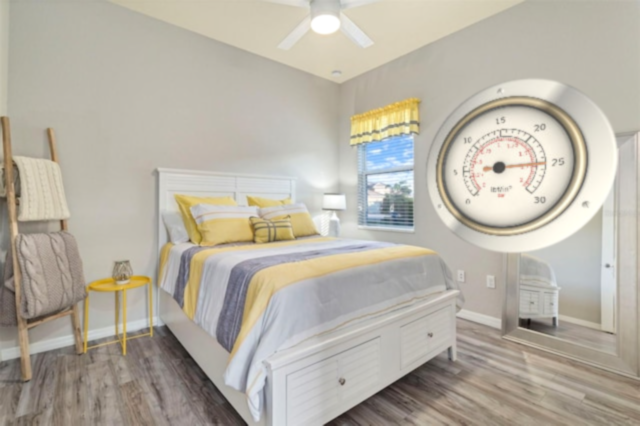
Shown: value=25 unit=psi
